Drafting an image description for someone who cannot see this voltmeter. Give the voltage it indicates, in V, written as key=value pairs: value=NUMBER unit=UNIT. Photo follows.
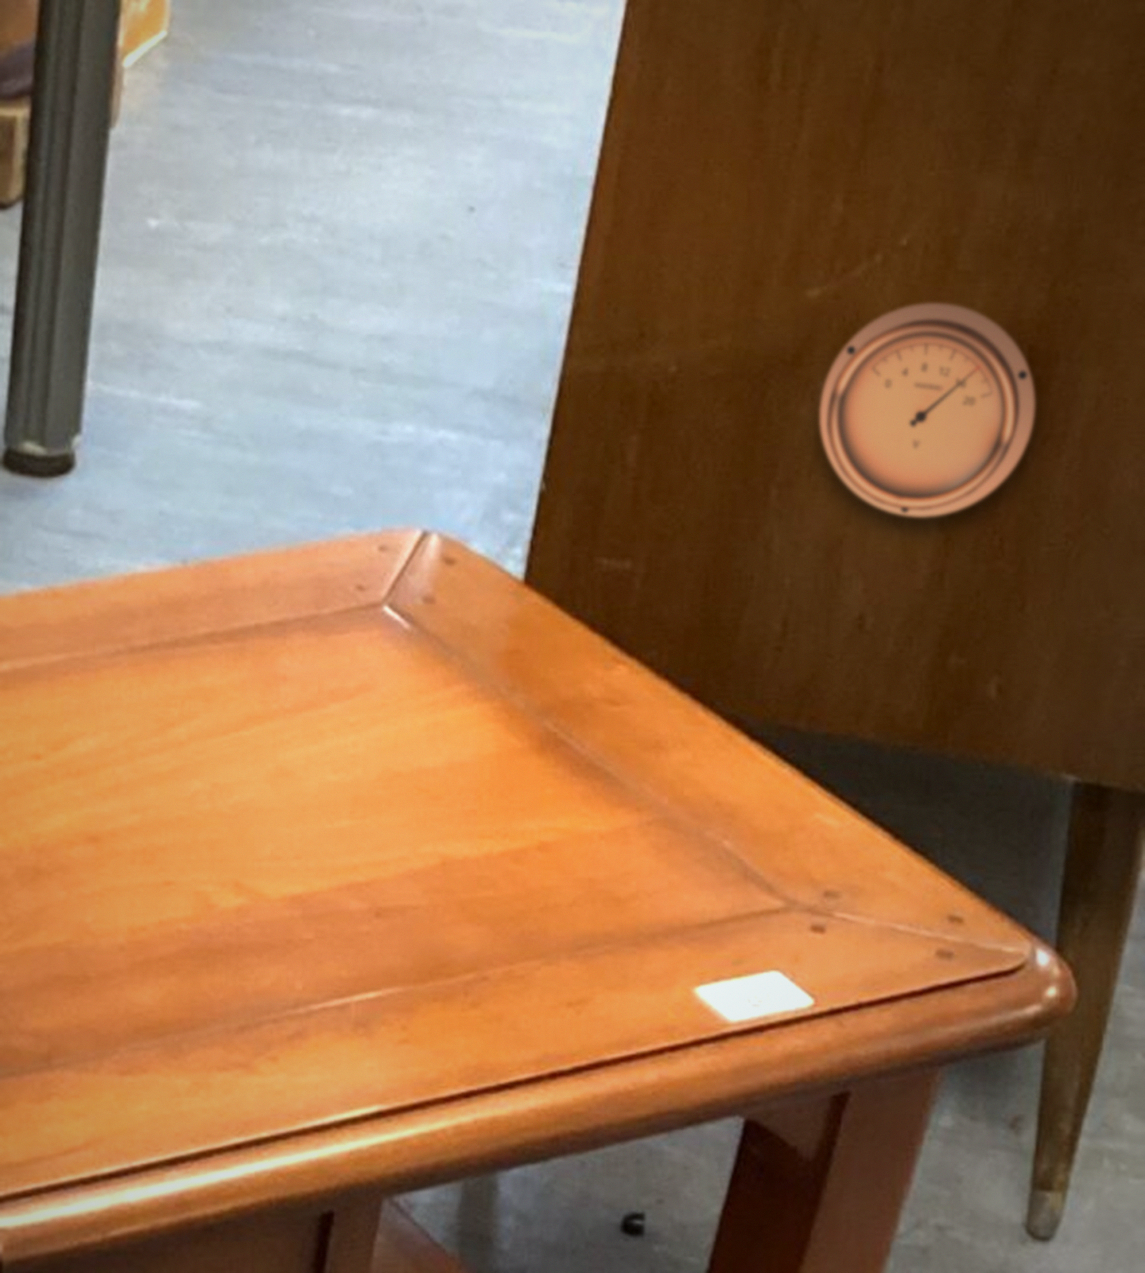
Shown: value=16 unit=V
